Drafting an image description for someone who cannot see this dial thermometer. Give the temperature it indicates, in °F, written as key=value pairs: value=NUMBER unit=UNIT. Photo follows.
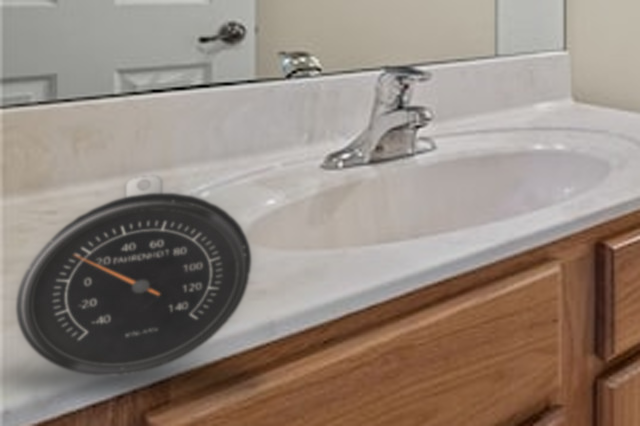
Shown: value=16 unit=°F
